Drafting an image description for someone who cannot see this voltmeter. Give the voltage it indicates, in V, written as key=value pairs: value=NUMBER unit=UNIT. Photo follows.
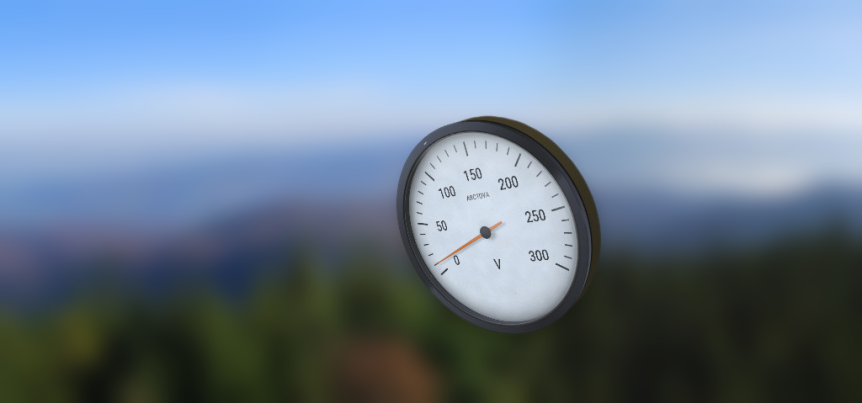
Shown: value=10 unit=V
